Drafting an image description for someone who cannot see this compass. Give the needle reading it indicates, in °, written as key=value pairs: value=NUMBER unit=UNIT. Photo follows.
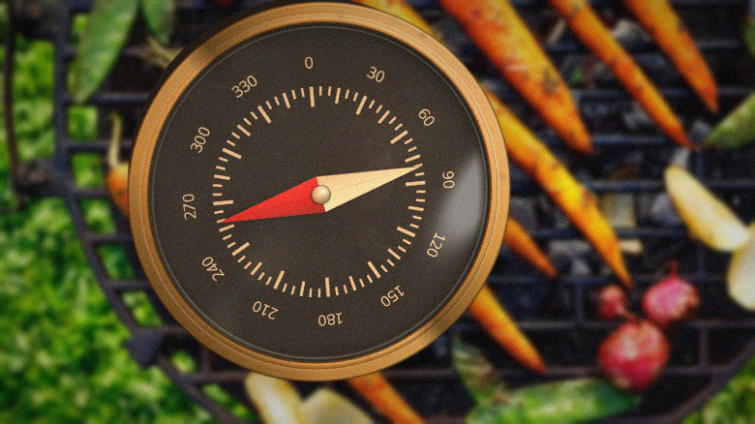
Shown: value=260 unit=°
